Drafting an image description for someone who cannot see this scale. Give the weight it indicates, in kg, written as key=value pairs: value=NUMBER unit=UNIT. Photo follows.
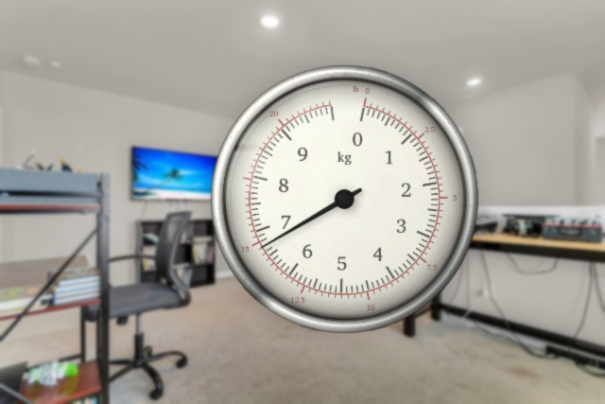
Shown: value=6.7 unit=kg
